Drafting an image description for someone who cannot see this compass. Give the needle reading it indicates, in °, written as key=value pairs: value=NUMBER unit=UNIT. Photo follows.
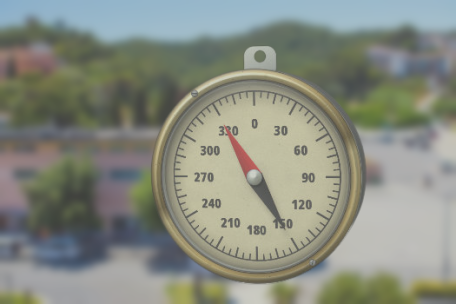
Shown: value=330 unit=°
